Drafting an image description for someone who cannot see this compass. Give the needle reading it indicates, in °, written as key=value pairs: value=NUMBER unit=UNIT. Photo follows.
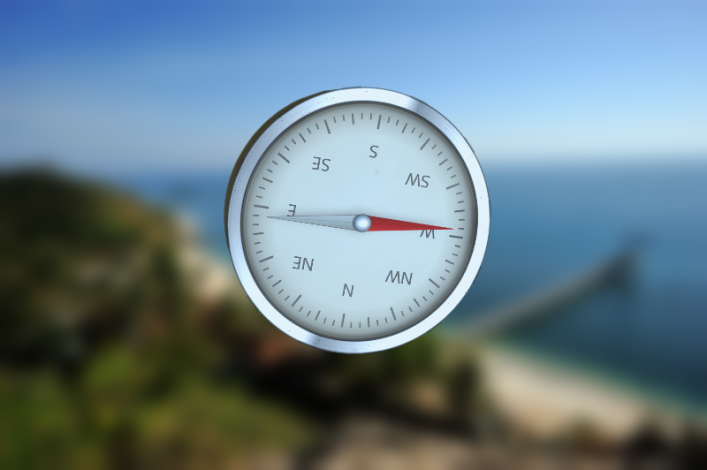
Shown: value=265 unit=°
